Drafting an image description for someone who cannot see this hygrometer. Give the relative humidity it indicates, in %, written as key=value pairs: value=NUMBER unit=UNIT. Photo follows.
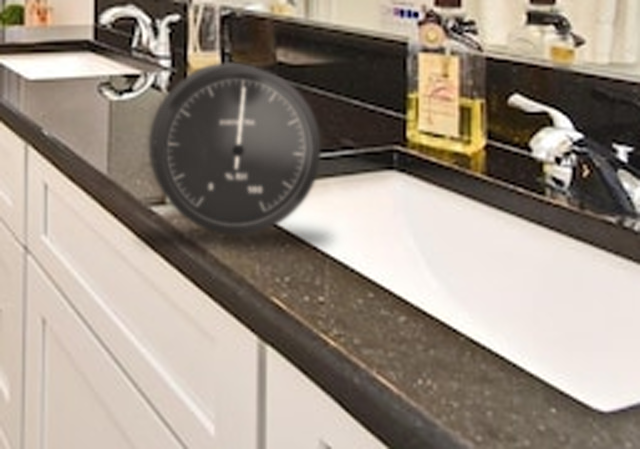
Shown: value=50 unit=%
